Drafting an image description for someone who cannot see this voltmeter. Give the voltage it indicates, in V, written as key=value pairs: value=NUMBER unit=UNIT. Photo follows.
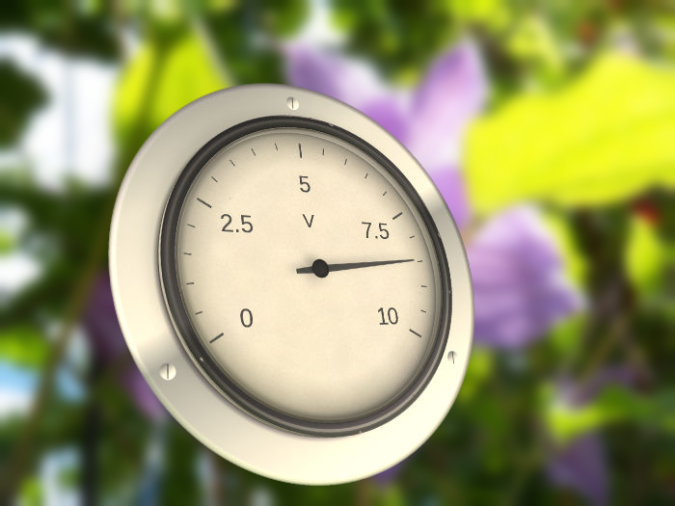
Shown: value=8.5 unit=V
